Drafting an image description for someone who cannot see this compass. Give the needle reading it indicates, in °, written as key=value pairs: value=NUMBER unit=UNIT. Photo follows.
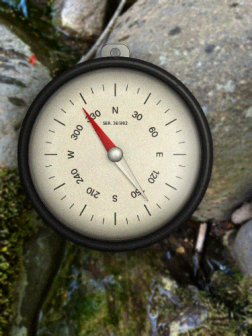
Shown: value=325 unit=°
